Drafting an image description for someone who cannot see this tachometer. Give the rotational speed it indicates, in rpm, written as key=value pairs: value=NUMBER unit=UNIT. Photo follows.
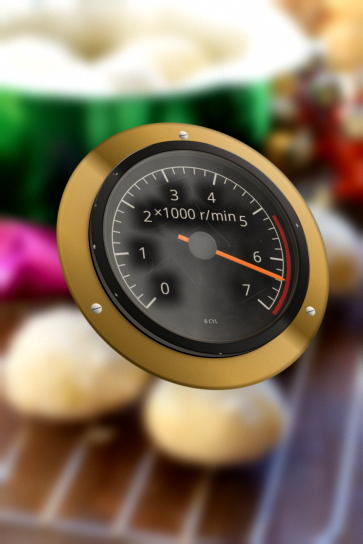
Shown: value=6400 unit=rpm
